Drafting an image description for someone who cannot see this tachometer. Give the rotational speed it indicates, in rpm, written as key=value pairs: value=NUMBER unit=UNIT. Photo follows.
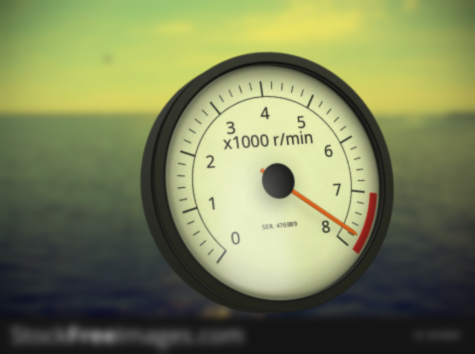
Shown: value=7800 unit=rpm
